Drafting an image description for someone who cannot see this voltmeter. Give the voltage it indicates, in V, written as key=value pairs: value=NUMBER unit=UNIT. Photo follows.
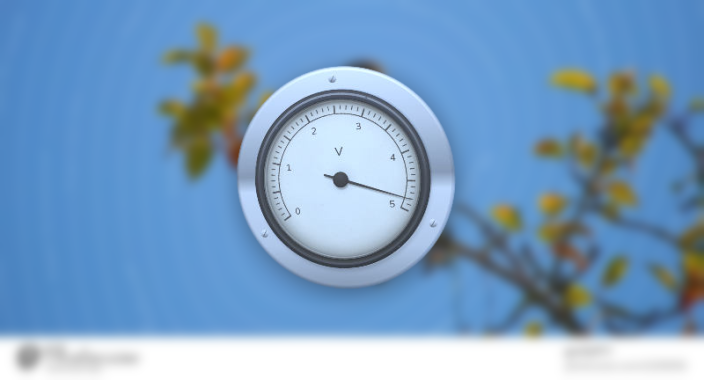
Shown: value=4.8 unit=V
